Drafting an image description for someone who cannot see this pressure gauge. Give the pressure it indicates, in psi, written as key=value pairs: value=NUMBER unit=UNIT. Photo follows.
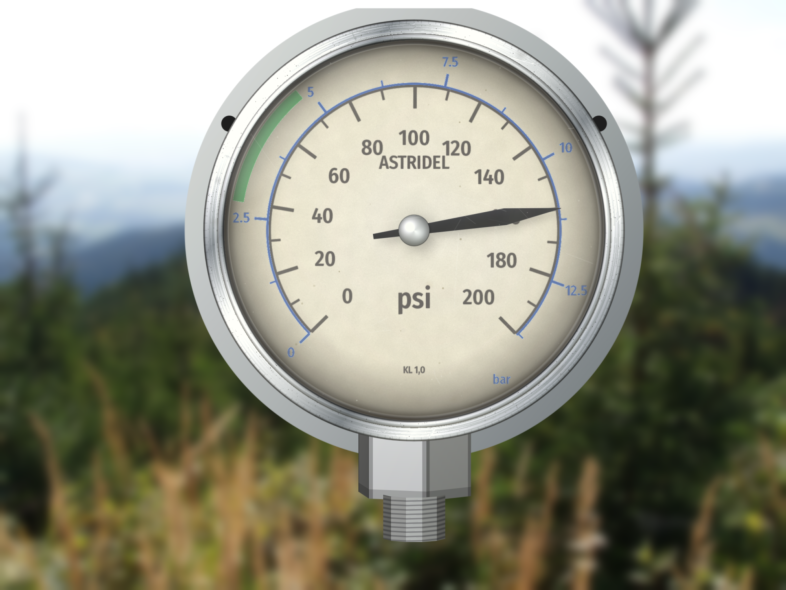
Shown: value=160 unit=psi
